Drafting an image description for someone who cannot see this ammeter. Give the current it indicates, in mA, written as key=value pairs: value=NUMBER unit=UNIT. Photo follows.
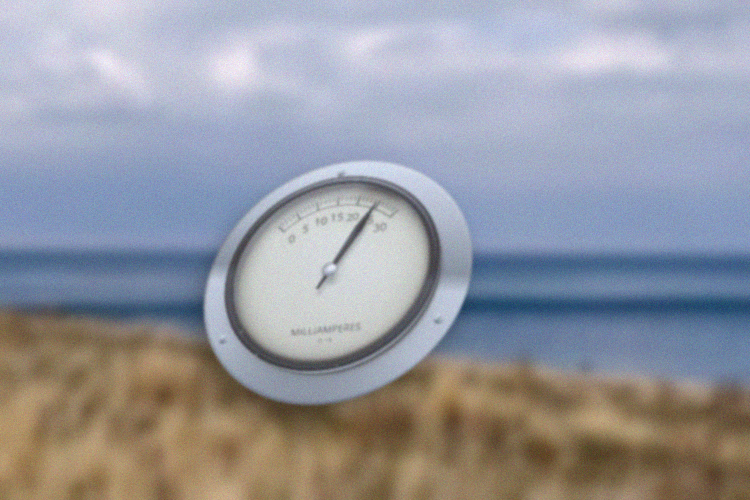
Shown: value=25 unit=mA
